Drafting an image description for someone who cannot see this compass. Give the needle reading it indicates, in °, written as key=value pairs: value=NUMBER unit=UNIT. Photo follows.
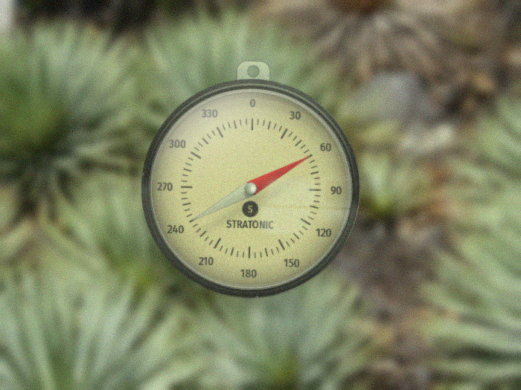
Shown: value=60 unit=°
